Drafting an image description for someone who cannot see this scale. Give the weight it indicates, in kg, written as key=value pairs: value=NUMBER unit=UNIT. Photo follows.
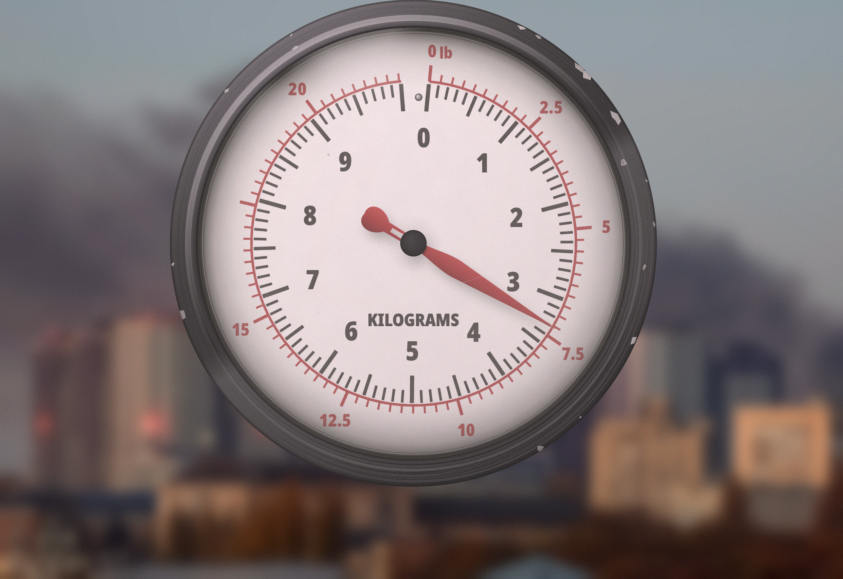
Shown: value=3.3 unit=kg
